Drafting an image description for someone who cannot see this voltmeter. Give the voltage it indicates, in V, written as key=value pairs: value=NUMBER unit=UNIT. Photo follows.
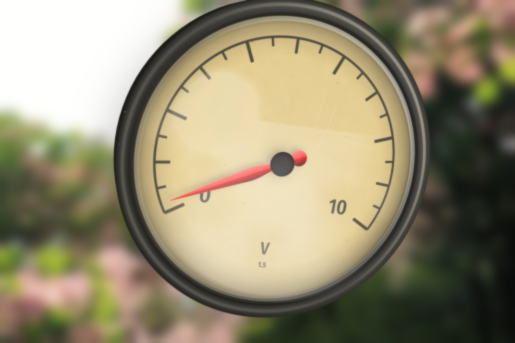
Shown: value=0.25 unit=V
